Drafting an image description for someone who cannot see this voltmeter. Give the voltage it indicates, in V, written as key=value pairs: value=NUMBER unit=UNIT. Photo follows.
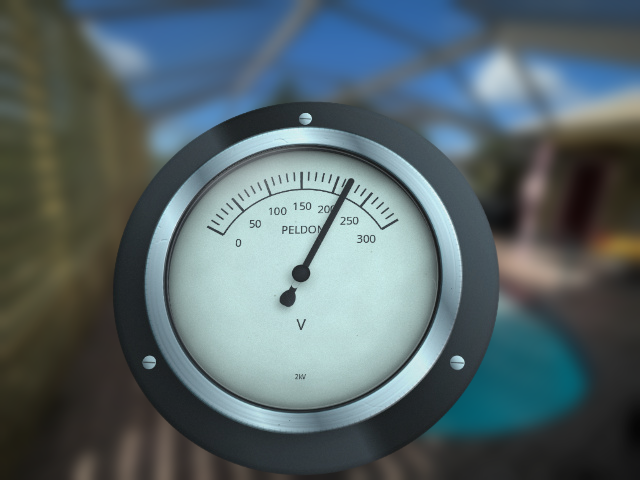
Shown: value=220 unit=V
